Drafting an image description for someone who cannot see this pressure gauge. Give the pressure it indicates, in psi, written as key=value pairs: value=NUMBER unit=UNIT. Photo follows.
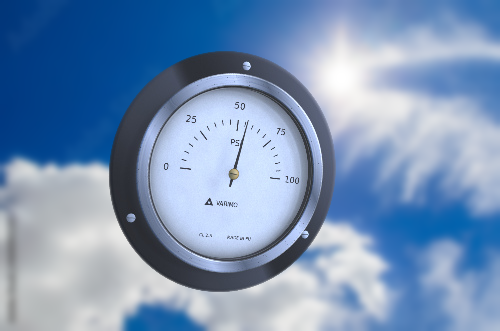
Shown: value=55 unit=psi
